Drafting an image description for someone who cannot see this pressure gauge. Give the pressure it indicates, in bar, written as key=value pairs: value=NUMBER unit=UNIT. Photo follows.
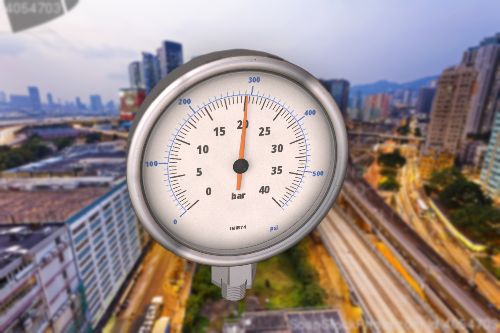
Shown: value=20 unit=bar
